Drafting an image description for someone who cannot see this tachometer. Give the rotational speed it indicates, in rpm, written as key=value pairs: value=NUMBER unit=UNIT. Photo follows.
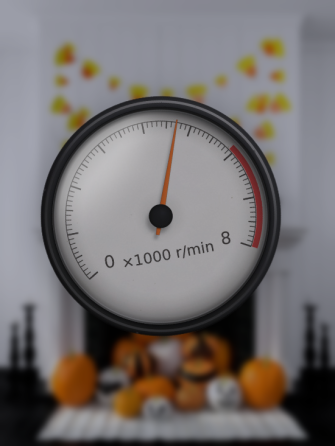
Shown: value=4700 unit=rpm
